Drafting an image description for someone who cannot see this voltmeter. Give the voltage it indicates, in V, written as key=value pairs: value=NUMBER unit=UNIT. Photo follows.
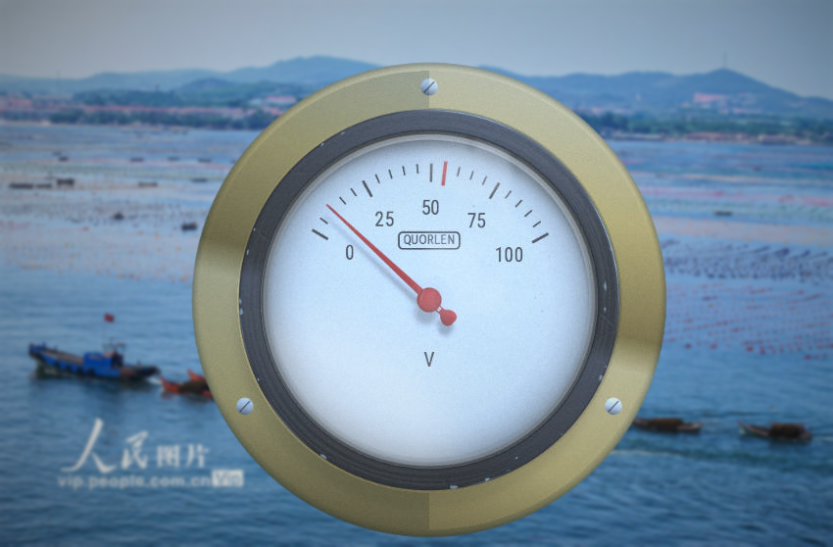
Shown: value=10 unit=V
